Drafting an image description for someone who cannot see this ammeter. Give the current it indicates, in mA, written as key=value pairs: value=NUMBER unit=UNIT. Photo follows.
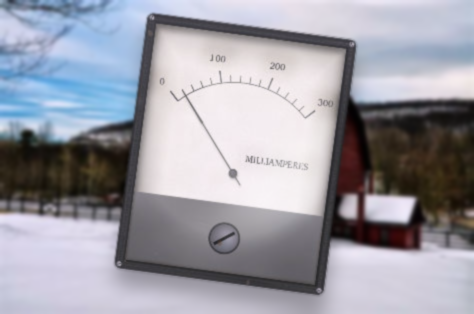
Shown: value=20 unit=mA
